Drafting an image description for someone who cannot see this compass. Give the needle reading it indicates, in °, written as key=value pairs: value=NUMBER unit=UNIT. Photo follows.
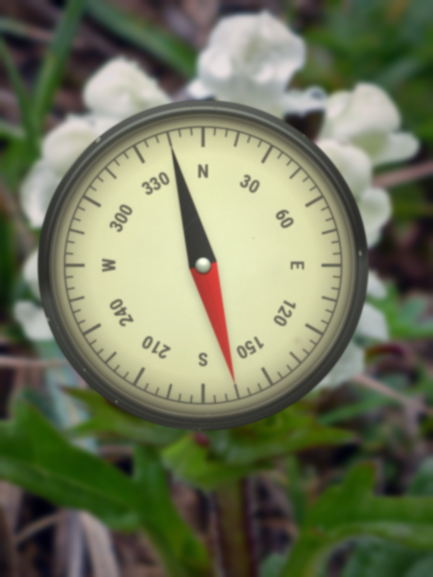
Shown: value=165 unit=°
